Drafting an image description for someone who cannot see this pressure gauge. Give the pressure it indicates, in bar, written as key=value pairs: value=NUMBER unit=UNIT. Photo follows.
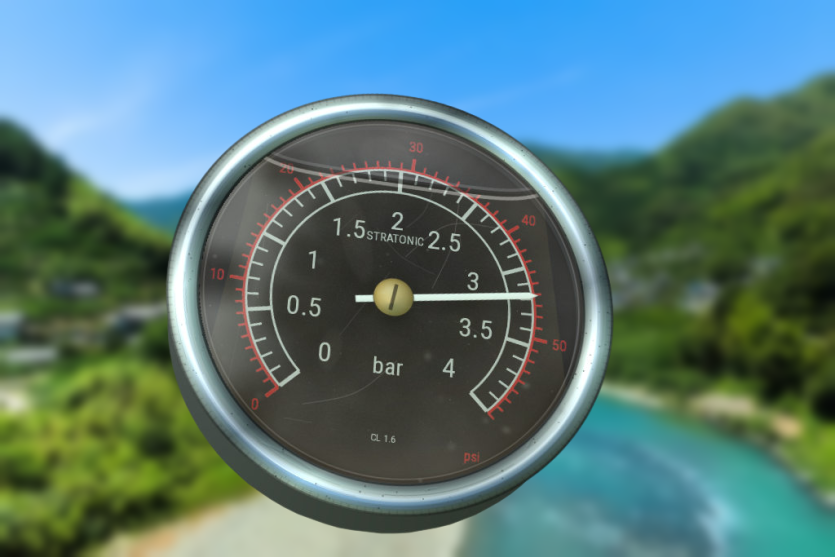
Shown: value=3.2 unit=bar
